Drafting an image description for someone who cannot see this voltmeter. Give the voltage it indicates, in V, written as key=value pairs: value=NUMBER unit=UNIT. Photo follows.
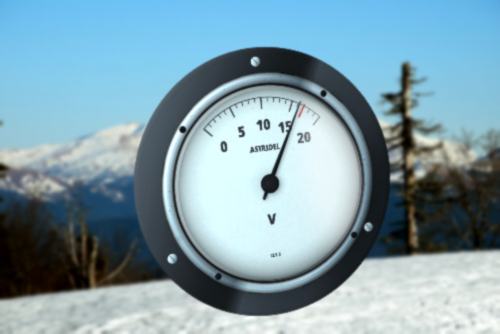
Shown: value=16 unit=V
